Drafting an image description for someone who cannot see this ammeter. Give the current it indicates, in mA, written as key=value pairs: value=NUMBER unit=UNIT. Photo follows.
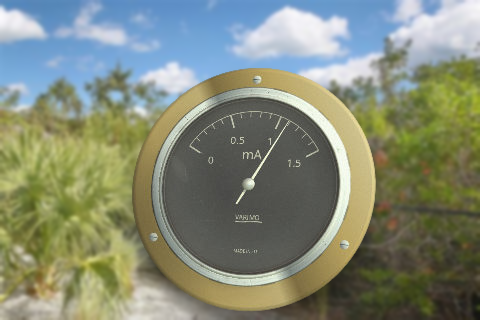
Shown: value=1.1 unit=mA
